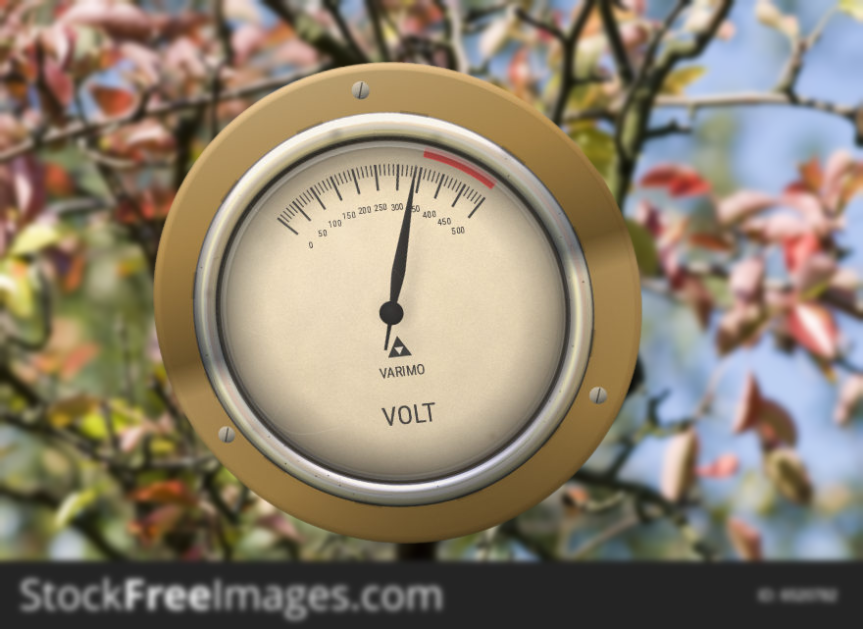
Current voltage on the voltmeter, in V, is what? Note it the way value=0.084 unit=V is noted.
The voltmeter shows value=340 unit=V
